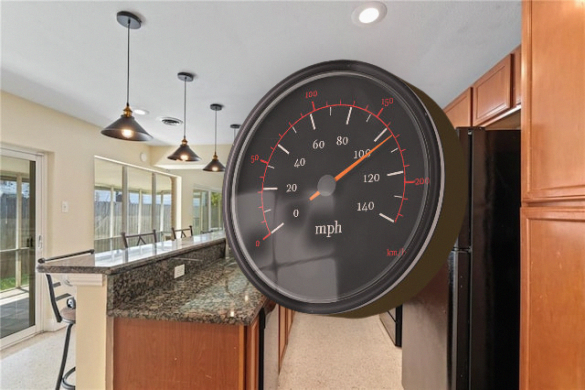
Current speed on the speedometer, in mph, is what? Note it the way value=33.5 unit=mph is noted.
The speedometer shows value=105 unit=mph
